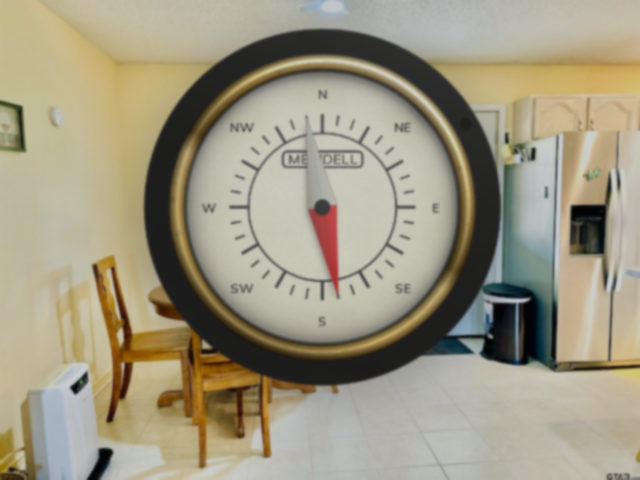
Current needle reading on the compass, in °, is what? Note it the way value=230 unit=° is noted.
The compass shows value=170 unit=°
